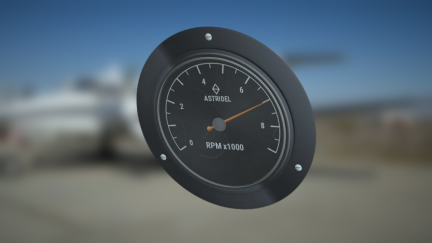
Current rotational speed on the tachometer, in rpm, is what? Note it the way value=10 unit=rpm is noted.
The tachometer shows value=7000 unit=rpm
